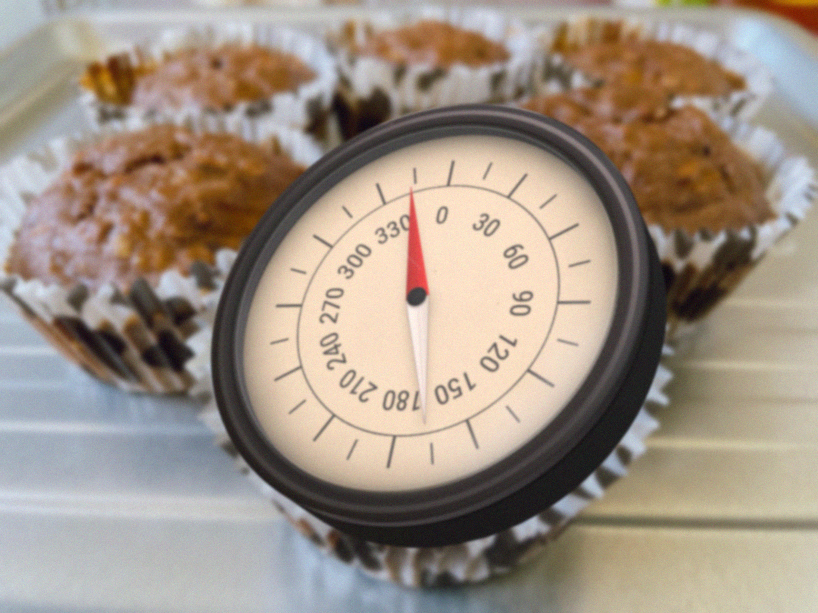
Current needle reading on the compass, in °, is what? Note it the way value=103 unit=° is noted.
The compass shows value=345 unit=°
